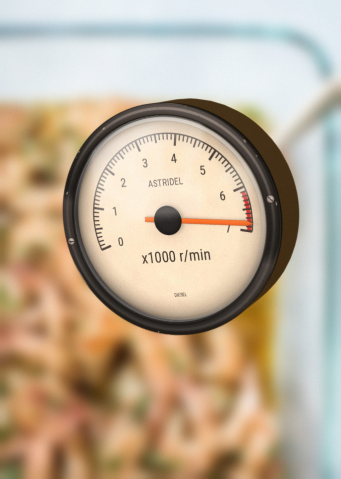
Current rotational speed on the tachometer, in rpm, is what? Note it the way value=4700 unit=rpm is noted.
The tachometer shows value=6800 unit=rpm
